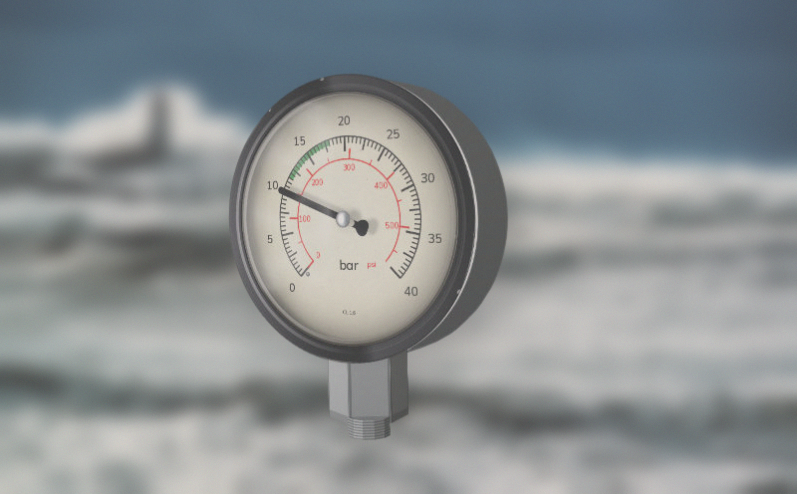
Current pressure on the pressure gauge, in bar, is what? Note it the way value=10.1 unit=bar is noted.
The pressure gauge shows value=10 unit=bar
